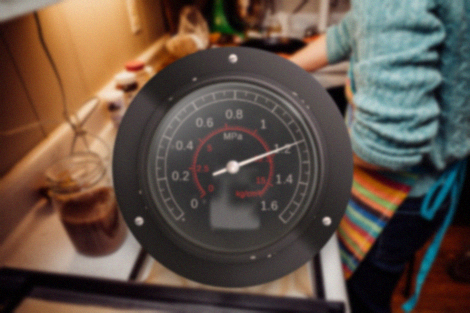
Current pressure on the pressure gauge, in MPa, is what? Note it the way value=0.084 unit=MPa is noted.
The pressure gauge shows value=1.2 unit=MPa
